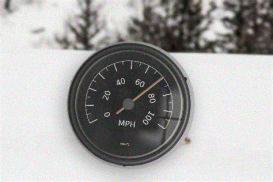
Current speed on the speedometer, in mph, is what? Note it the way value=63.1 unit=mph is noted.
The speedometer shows value=70 unit=mph
